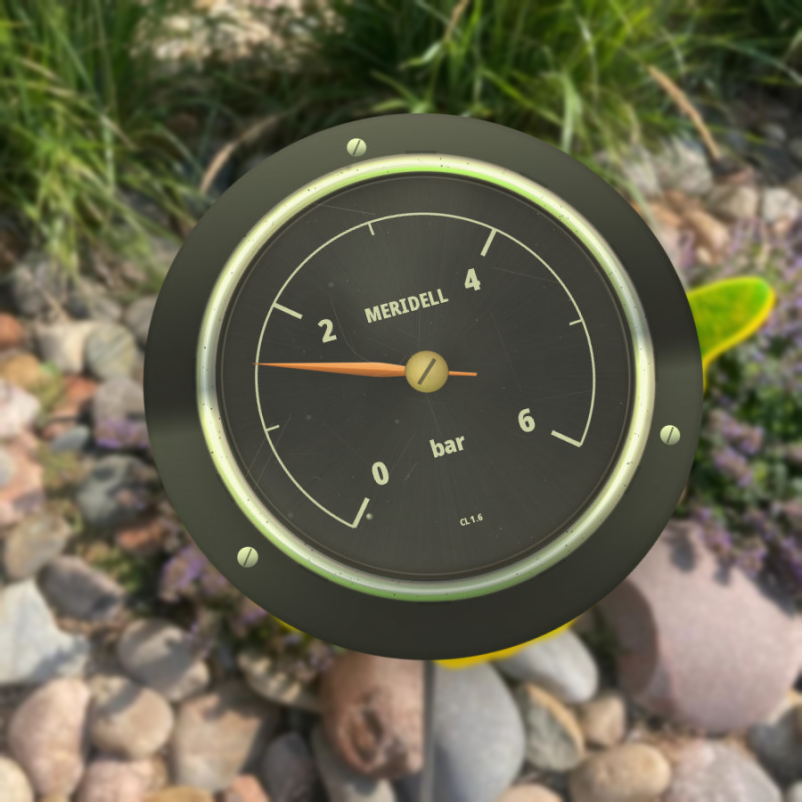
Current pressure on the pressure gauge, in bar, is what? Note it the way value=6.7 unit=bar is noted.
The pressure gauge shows value=1.5 unit=bar
